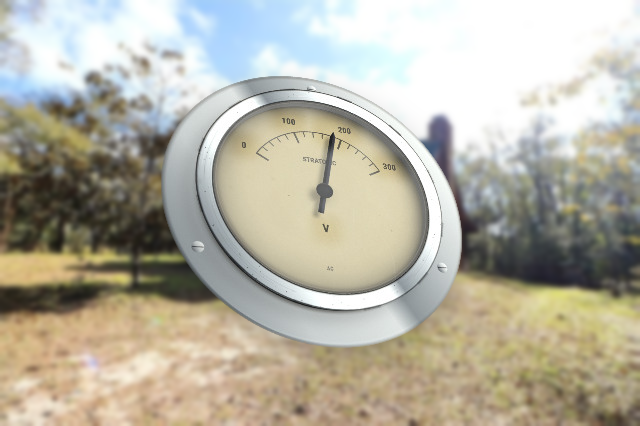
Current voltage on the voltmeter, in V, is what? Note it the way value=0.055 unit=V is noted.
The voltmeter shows value=180 unit=V
